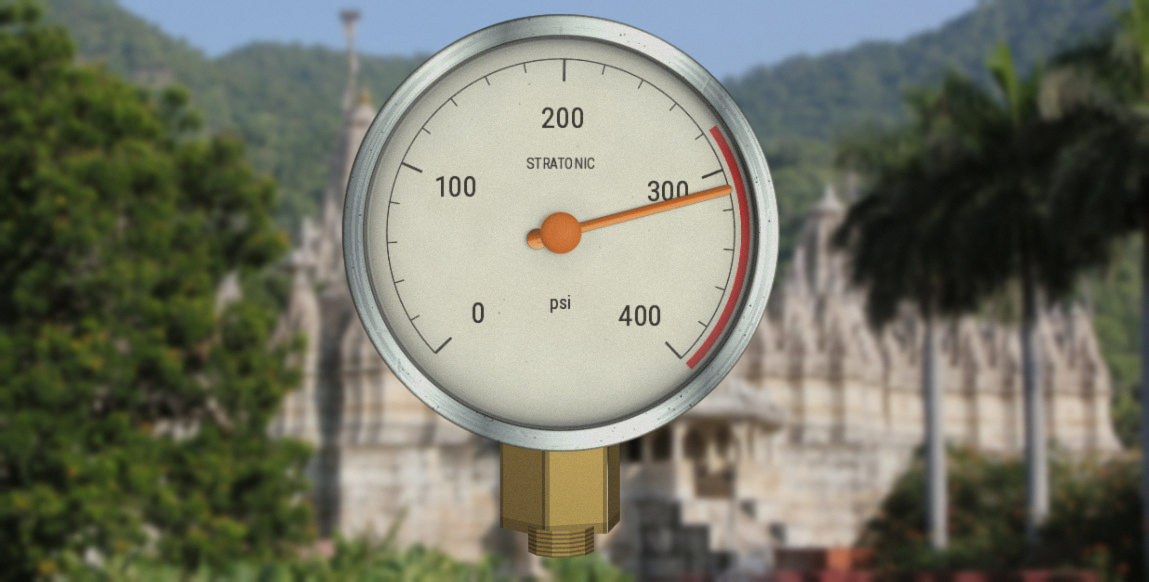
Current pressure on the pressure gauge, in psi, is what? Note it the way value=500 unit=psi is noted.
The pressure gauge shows value=310 unit=psi
